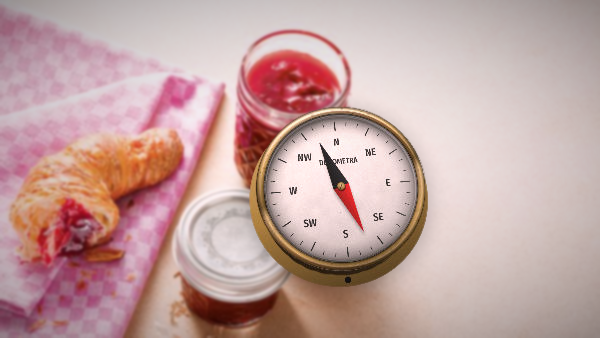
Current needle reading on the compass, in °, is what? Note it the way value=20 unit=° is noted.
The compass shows value=160 unit=°
